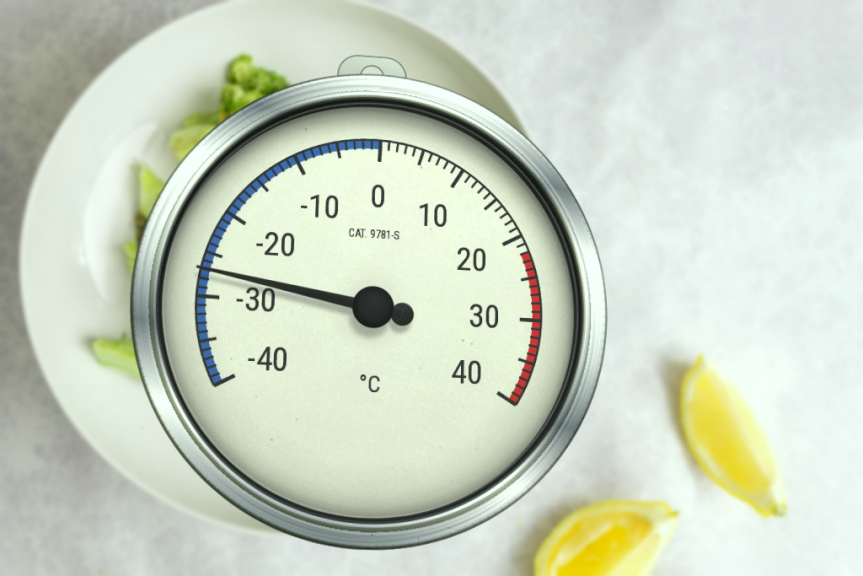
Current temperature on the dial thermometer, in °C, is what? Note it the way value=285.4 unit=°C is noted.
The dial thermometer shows value=-27 unit=°C
